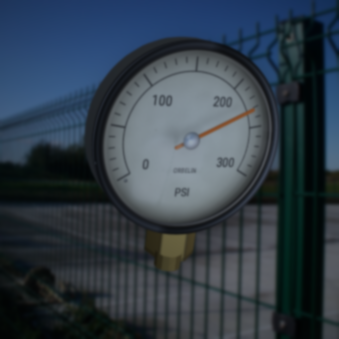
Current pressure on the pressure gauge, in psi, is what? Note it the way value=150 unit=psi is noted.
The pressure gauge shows value=230 unit=psi
